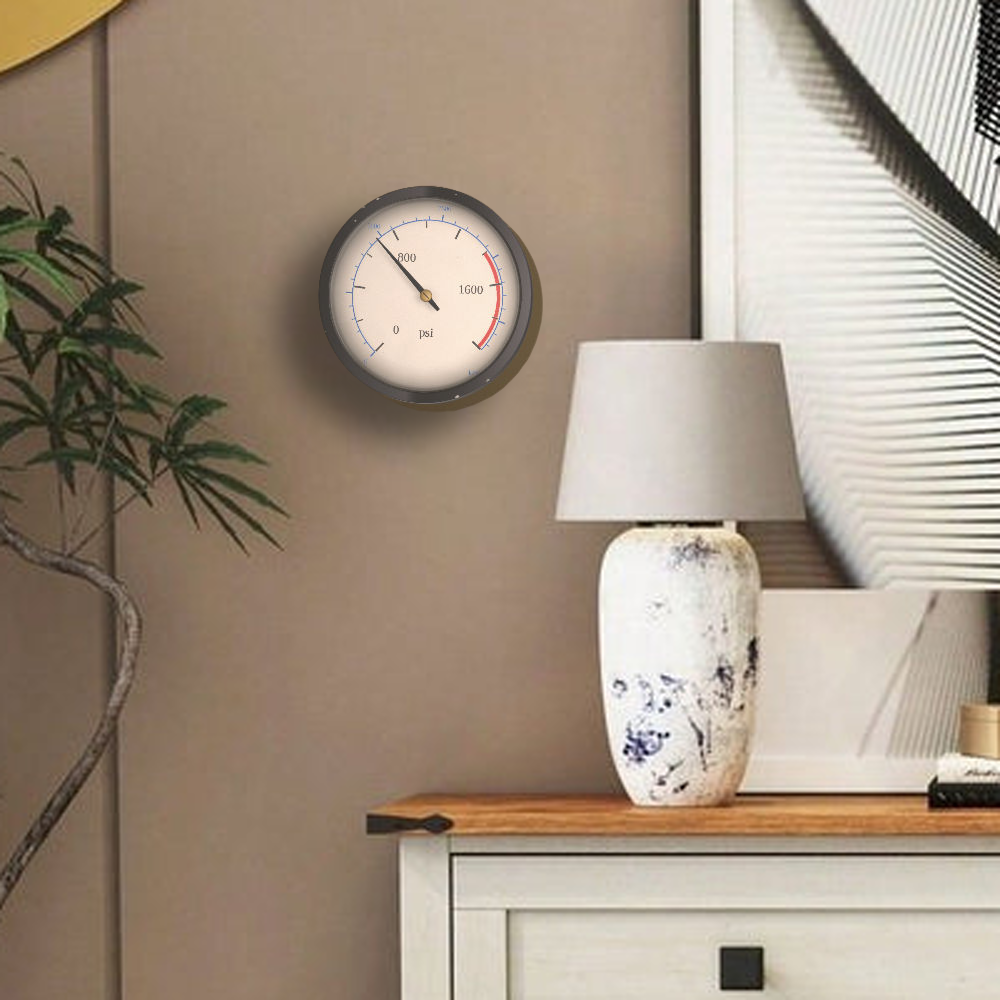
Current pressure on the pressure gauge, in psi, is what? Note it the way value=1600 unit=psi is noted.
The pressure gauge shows value=700 unit=psi
